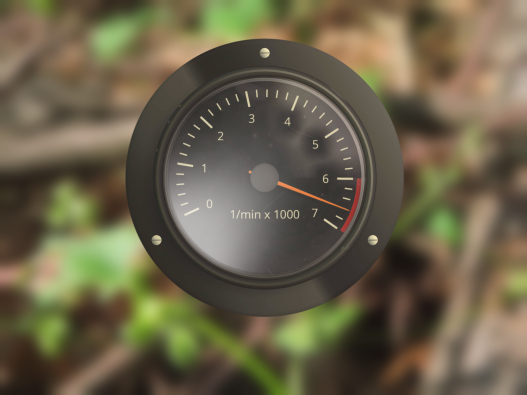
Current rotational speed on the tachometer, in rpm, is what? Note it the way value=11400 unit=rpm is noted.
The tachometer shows value=6600 unit=rpm
